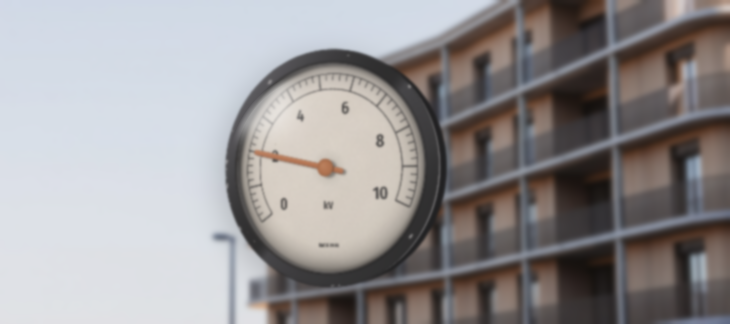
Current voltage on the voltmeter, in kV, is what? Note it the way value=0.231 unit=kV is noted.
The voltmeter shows value=2 unit=kV
